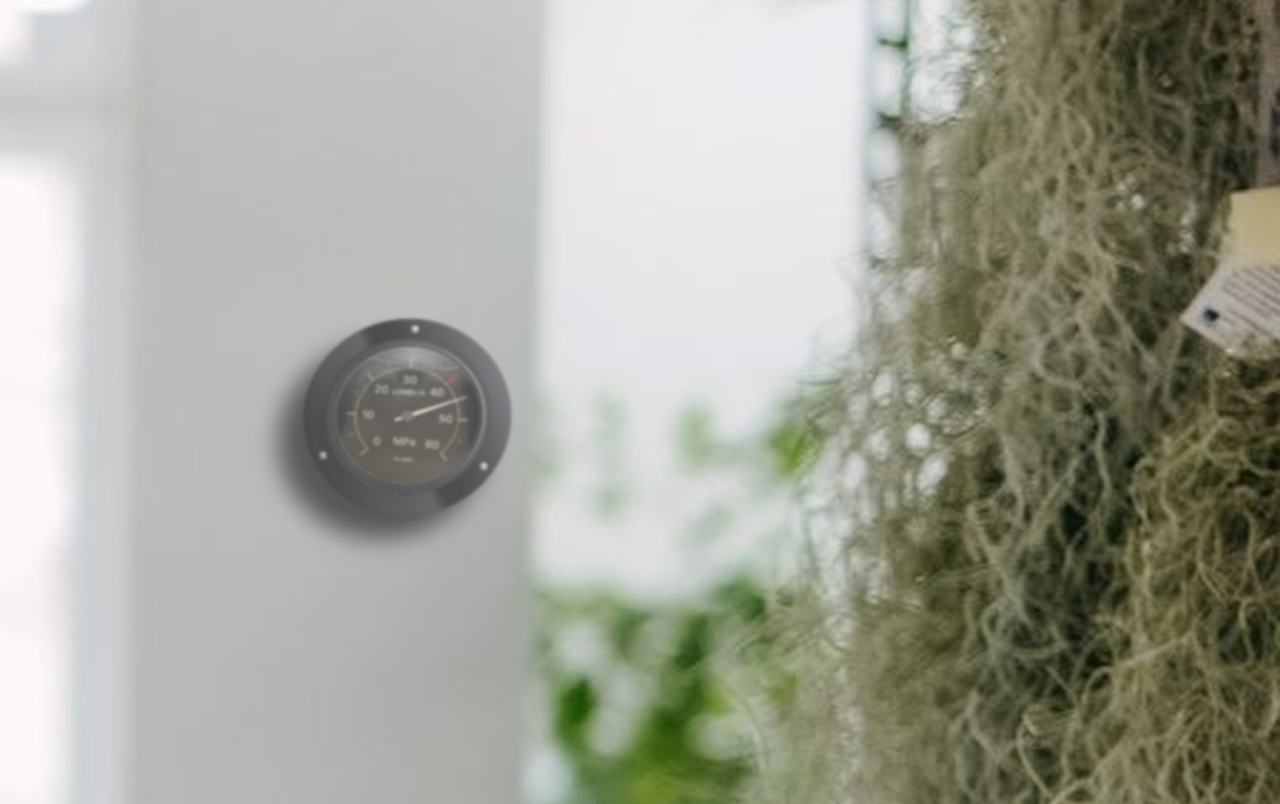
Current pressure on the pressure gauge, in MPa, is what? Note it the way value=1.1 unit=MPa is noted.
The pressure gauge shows value=45 unit=MPa
